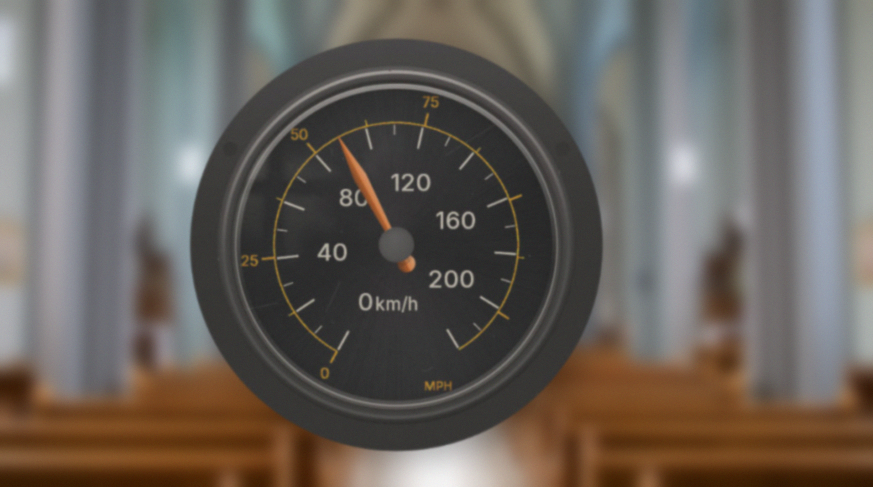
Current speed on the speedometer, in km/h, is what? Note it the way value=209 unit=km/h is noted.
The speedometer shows value=90 unit=km/h
